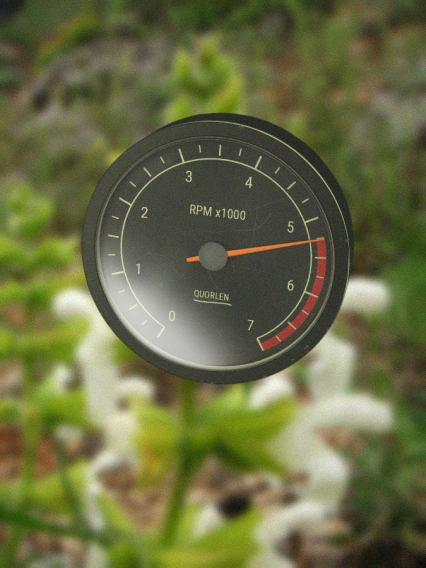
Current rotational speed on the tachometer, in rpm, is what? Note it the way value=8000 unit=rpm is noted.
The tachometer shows value=5250 unit=rpm
